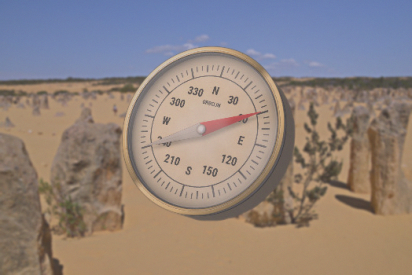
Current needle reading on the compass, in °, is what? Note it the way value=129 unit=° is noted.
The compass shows value=60 unit=°
